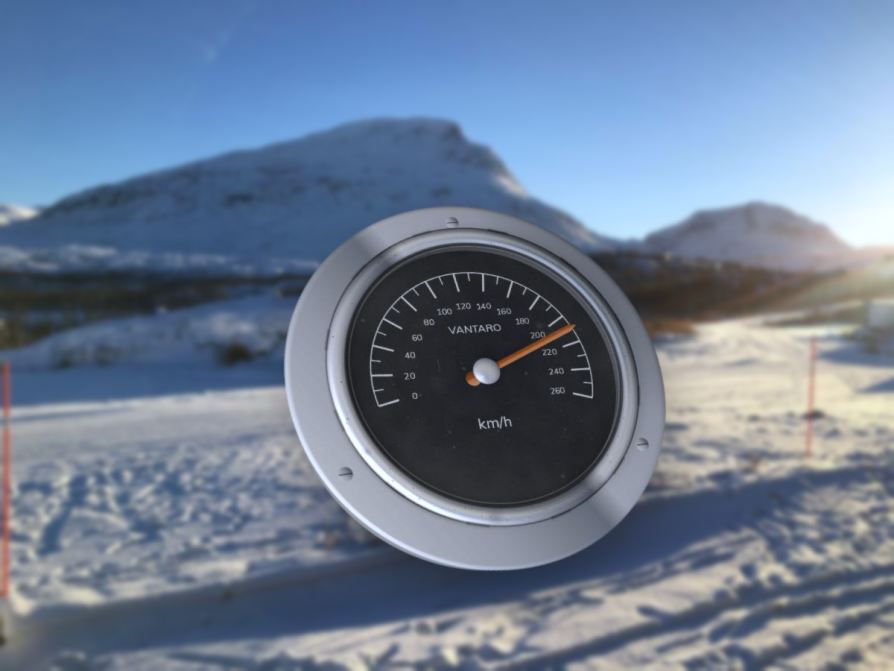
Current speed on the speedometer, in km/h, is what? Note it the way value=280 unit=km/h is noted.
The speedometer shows value=210 unit=km/h
